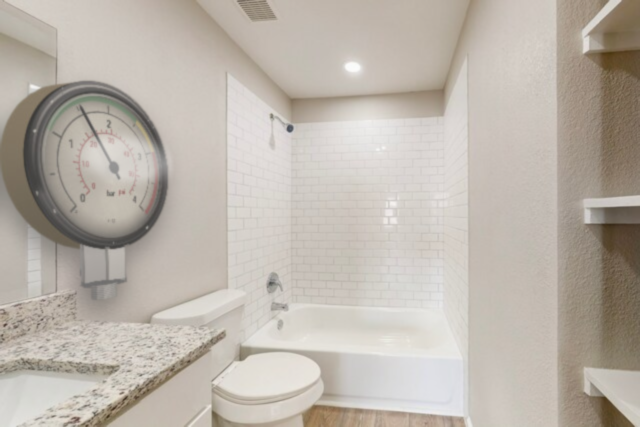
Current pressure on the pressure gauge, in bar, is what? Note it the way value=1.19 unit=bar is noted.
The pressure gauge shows value=1.5 unit=bar
